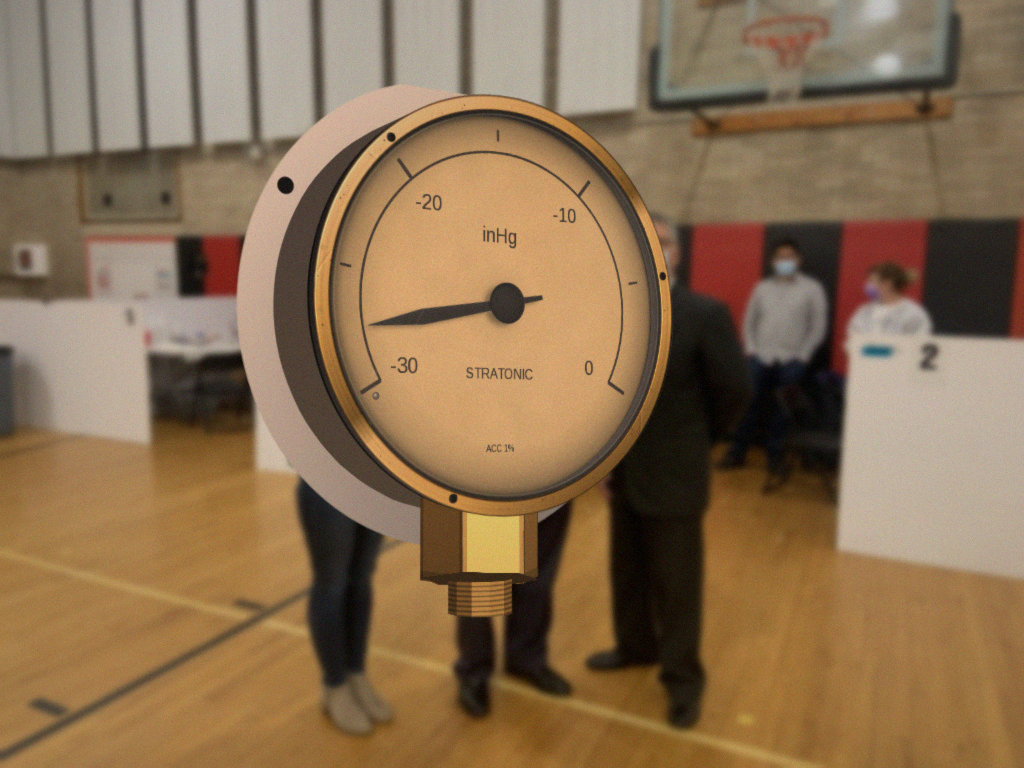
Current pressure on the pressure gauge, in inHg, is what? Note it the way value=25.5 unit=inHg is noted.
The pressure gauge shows value=-27.5 unit=inHg
